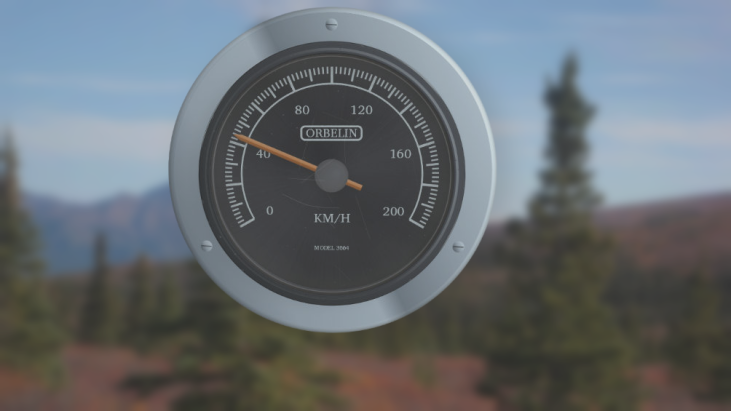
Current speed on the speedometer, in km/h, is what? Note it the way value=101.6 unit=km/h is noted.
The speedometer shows value=44 unit=km/h
